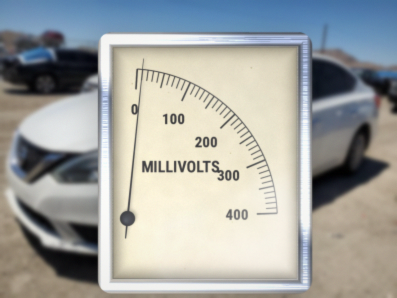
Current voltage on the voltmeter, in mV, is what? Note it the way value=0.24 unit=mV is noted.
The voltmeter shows value=10 unit=mV
